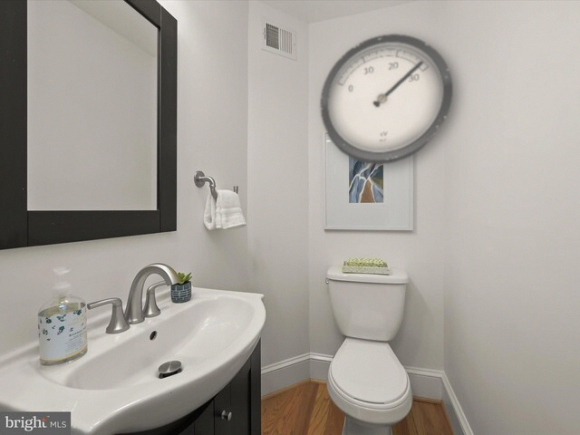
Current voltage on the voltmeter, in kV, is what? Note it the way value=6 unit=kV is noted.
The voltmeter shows value=28 unit=kV
